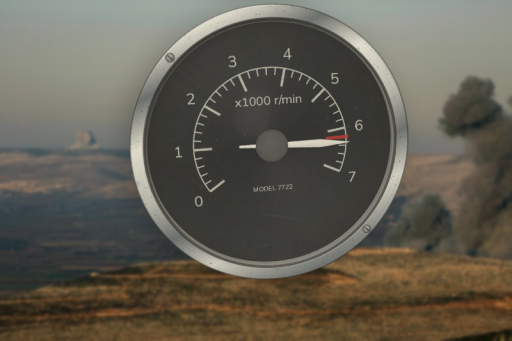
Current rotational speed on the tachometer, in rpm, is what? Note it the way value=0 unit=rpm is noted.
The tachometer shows value=6300 unit=rpm
